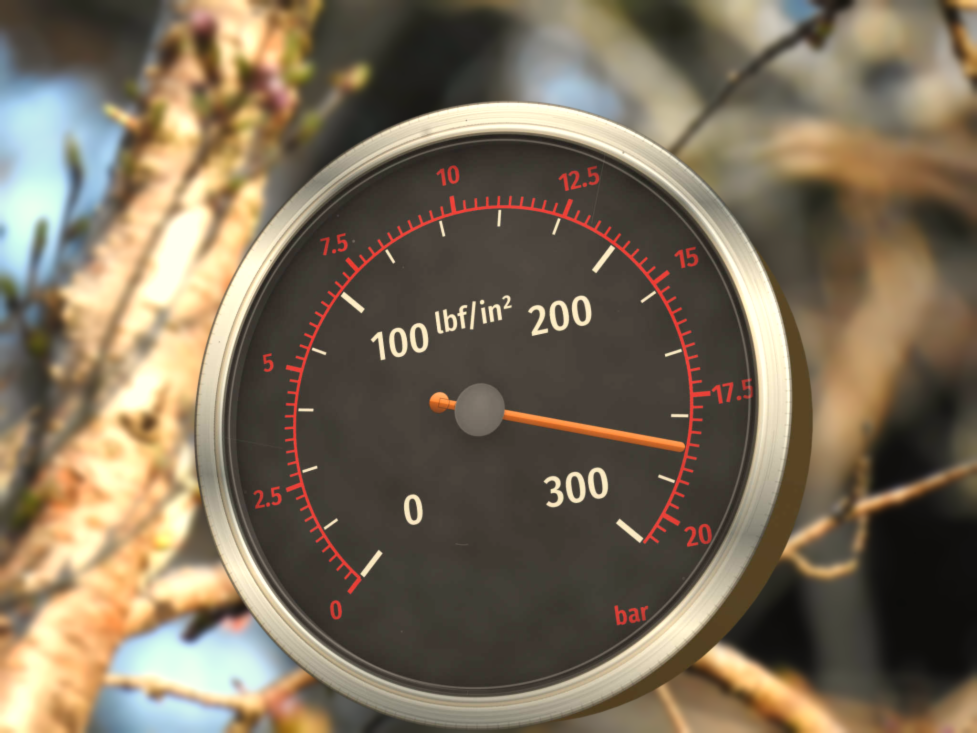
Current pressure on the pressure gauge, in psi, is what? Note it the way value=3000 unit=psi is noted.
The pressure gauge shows value=270 unit=psi
